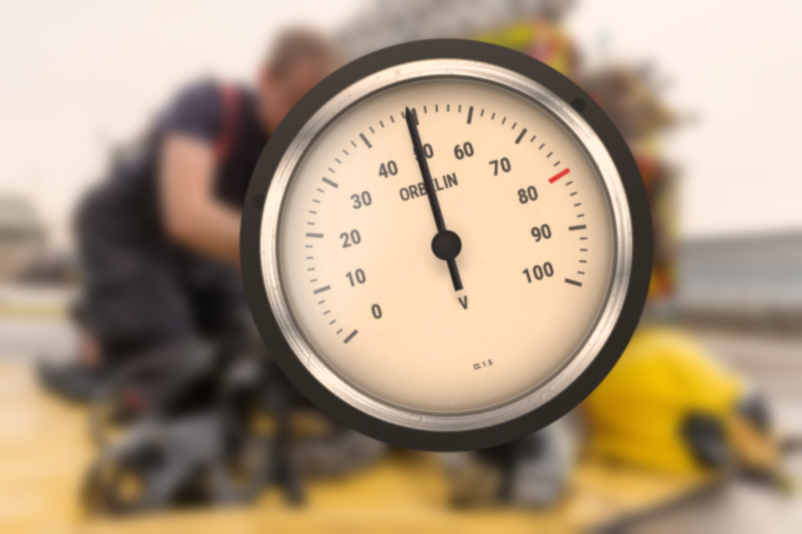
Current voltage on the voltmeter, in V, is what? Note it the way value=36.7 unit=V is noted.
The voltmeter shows value=49 unit=V
